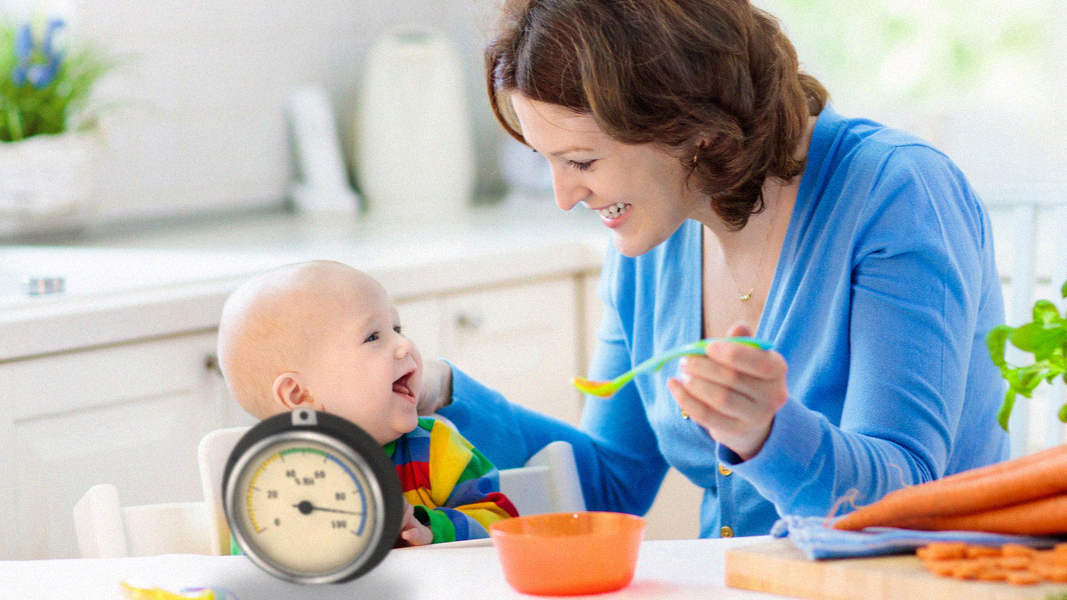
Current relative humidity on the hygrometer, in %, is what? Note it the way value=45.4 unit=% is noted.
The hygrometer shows value=90 unit=%
